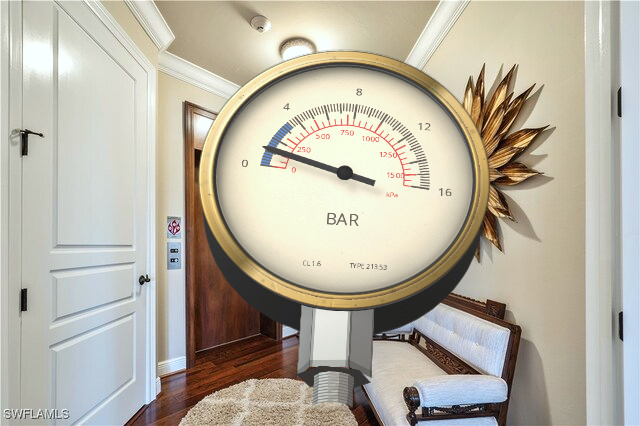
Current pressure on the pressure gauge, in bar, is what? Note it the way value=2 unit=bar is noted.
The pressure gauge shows value=1 unit=bar
